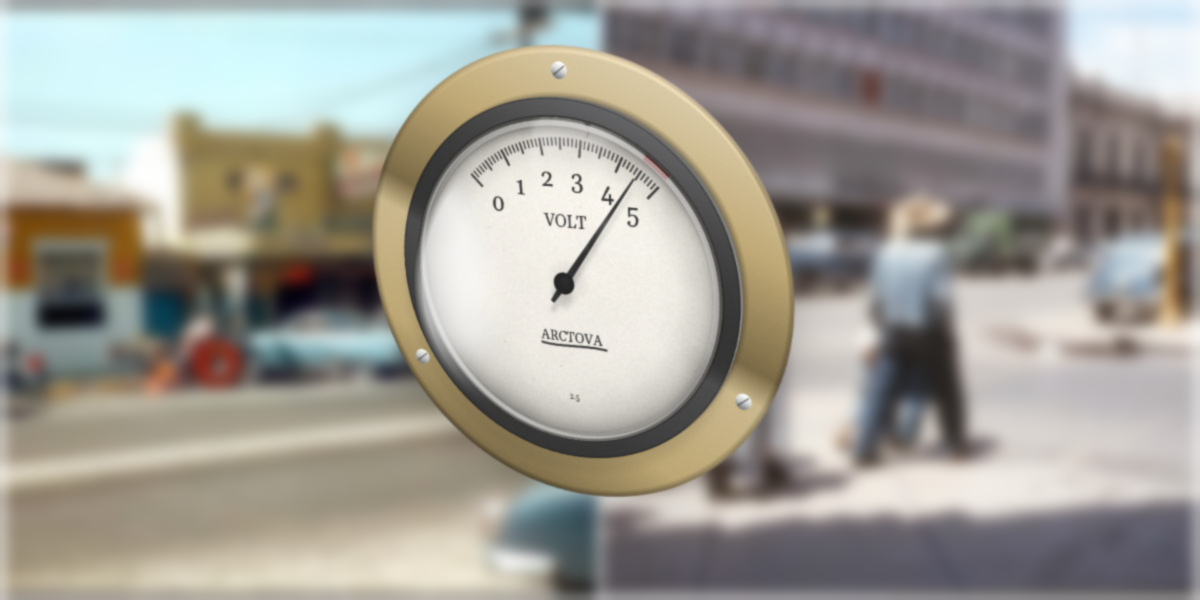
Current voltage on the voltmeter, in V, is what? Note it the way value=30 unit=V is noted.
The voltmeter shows value=4.5 unit=V
